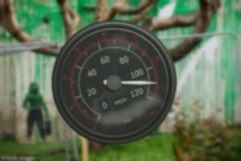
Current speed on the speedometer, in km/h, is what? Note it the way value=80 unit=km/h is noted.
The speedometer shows value=110 unit=km/h
